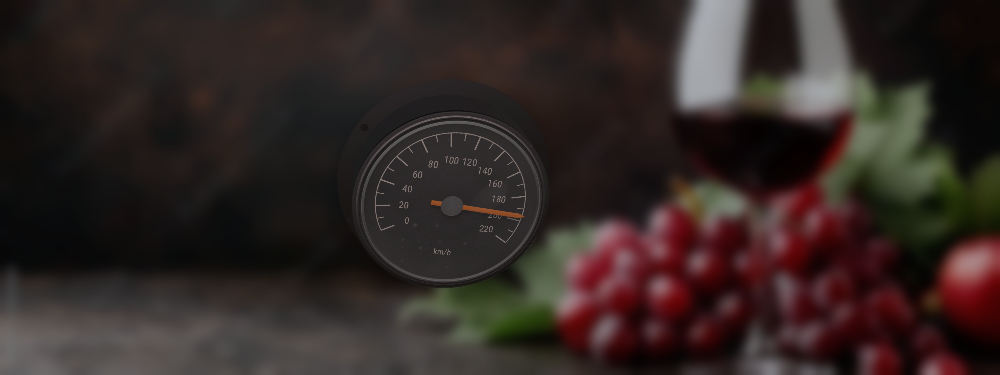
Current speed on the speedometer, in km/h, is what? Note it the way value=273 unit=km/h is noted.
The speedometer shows value=195 unit=km/h
